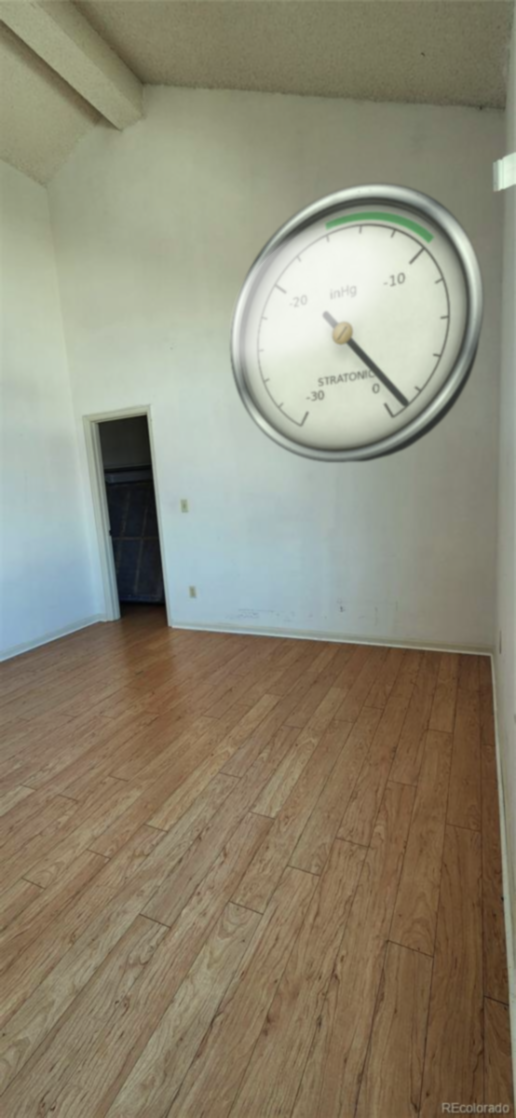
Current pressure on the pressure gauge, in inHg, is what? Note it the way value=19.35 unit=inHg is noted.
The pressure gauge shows value=-1 unit=inHg
